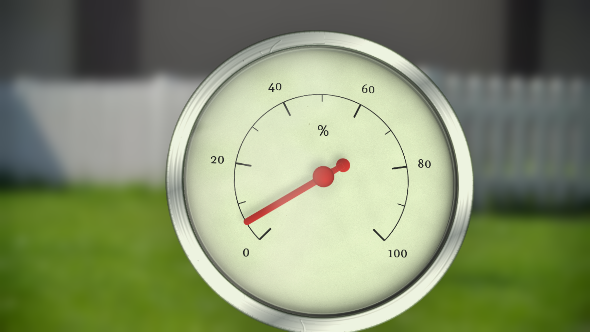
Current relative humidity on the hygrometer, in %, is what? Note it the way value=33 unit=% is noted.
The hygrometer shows value=5 unit=%
